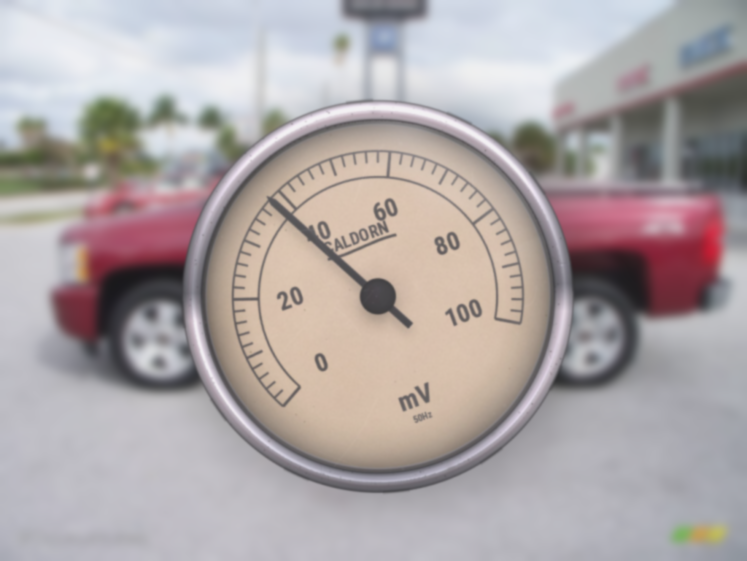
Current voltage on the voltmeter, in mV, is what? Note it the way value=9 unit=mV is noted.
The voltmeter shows value=38 unit=mV
